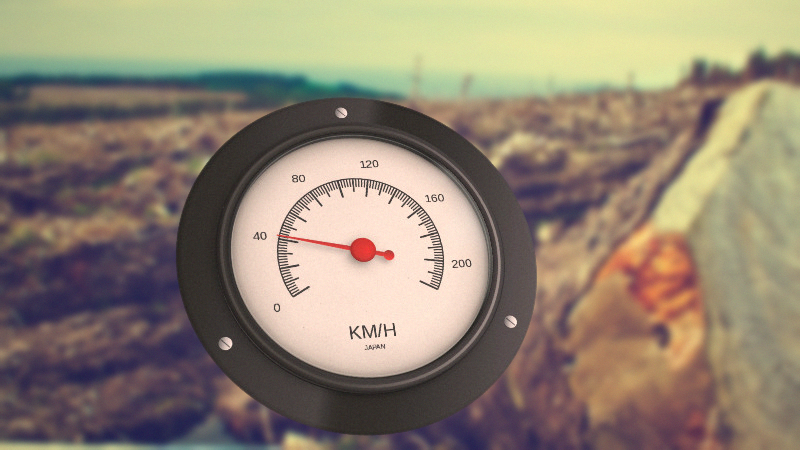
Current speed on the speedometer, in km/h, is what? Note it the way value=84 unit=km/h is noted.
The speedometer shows value=40 unit=km/h
